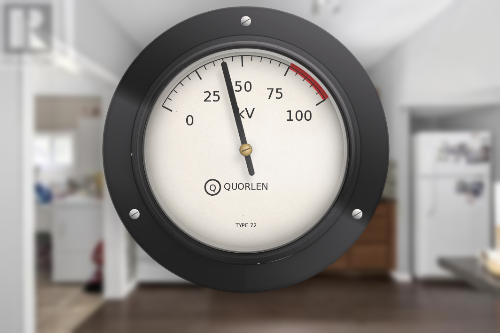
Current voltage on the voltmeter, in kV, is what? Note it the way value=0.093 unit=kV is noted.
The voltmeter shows value=40 unit=kV
